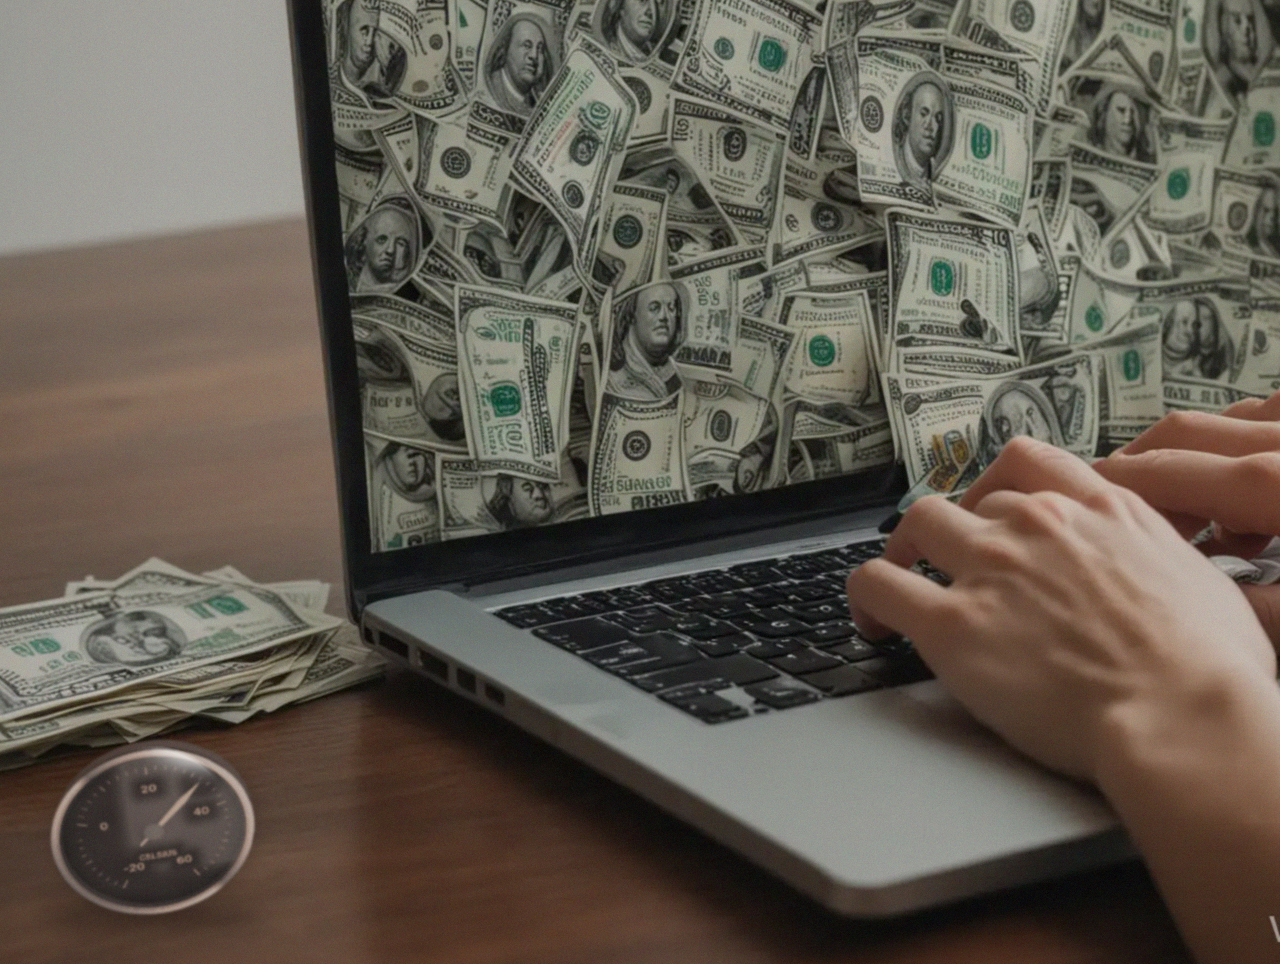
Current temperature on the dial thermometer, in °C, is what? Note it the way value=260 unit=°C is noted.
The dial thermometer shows value=32 unit=°C
